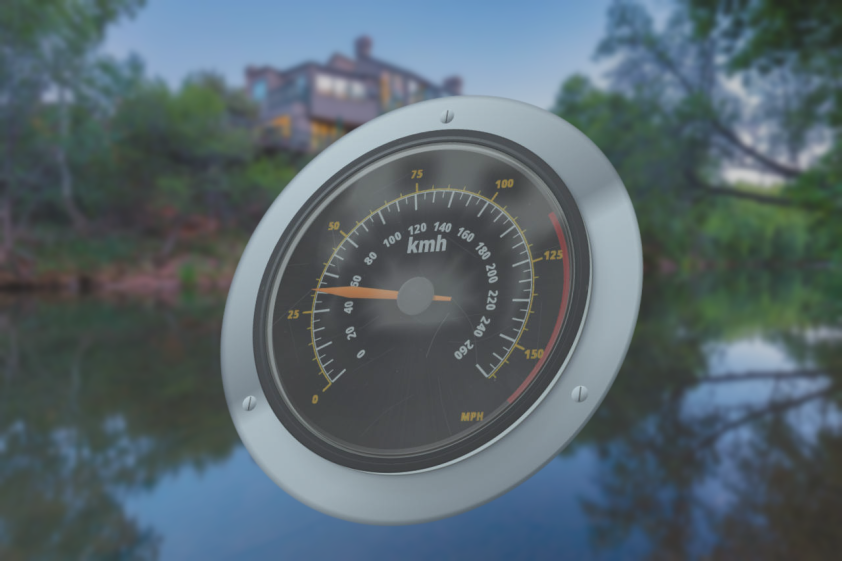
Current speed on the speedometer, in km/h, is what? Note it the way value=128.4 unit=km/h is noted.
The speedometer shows value=50 unit=km/h
